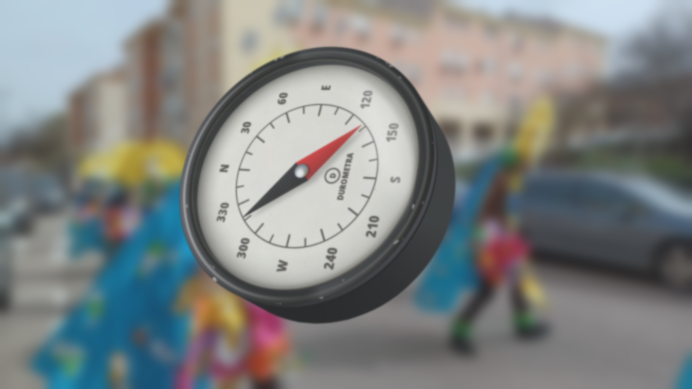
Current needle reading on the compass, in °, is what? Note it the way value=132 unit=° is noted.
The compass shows value=135 unit=°
